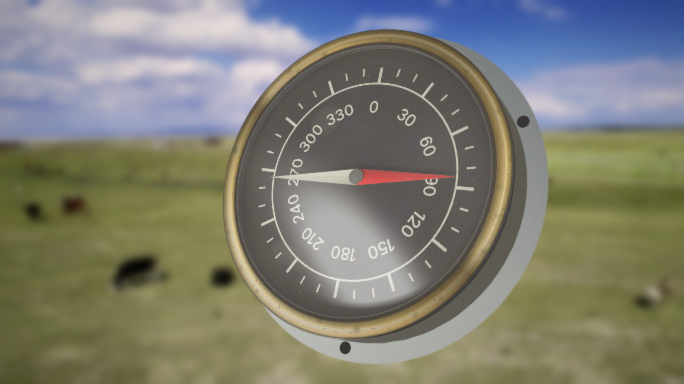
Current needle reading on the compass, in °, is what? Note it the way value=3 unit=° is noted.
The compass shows value=85 unit=°
